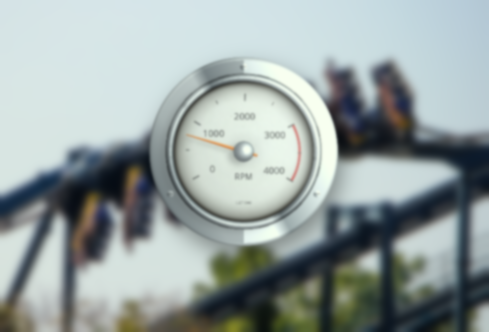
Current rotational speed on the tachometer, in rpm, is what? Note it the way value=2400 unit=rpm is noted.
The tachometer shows value=750 unit=rpm
